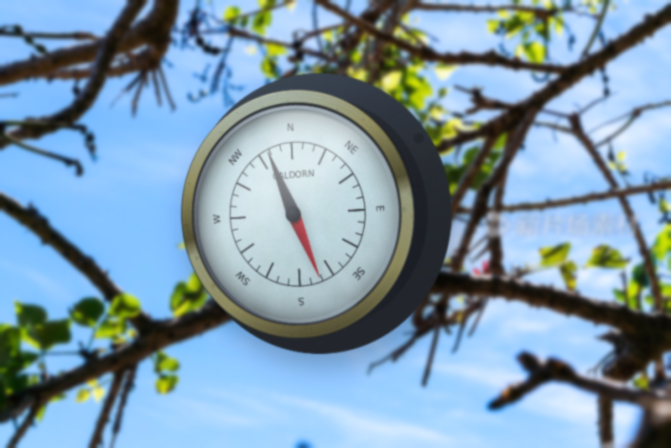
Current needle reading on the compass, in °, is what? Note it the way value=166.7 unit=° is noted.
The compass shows value=160 unit=°
